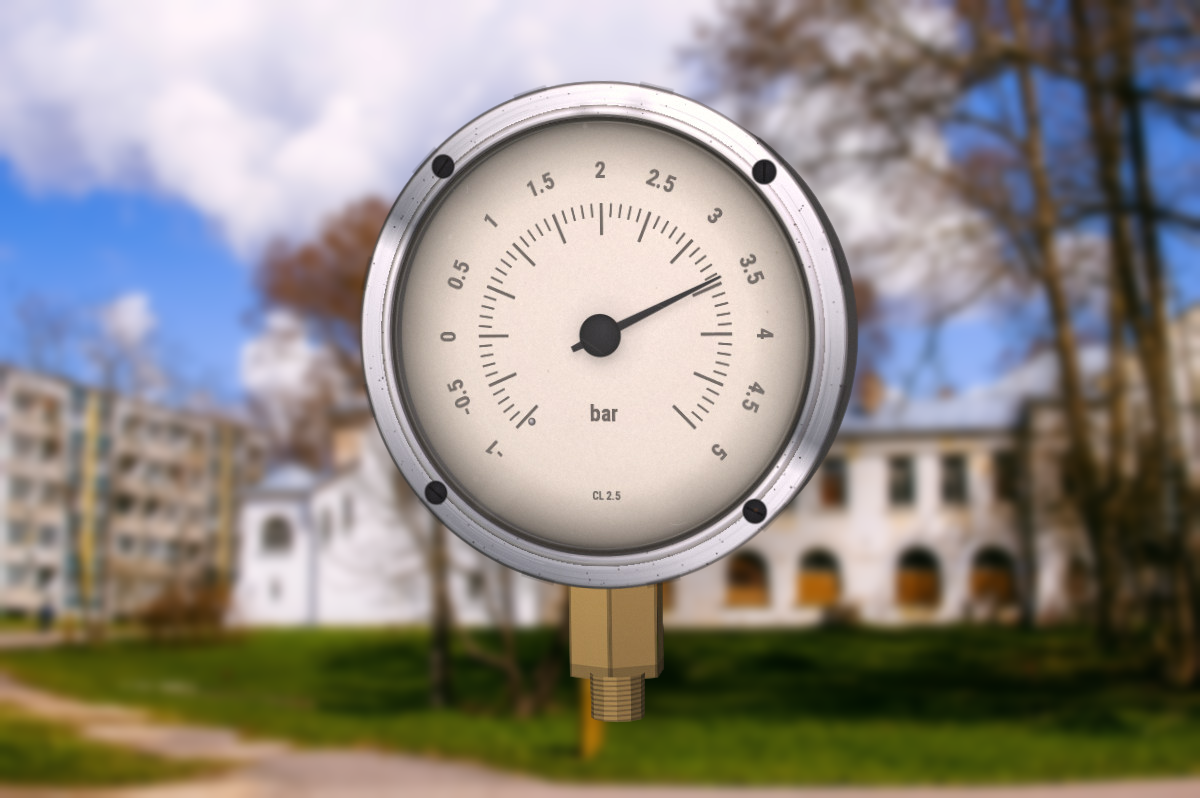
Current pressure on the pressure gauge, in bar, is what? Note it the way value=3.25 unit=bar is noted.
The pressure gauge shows value=3.45 unit=bar
